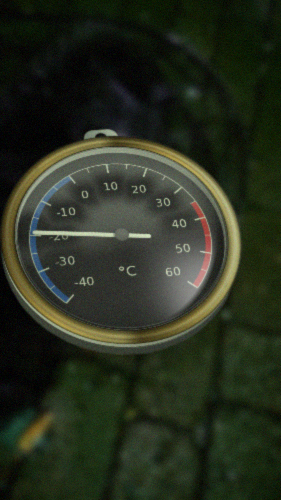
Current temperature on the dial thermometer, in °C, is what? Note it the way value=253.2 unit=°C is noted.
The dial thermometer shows value=-20 unit=°C
